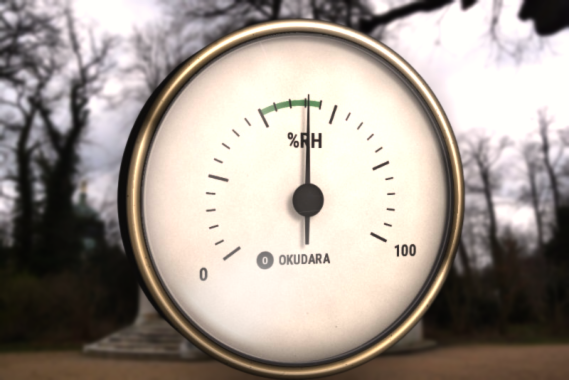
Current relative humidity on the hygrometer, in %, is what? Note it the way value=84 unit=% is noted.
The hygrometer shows value=52 unit=%
